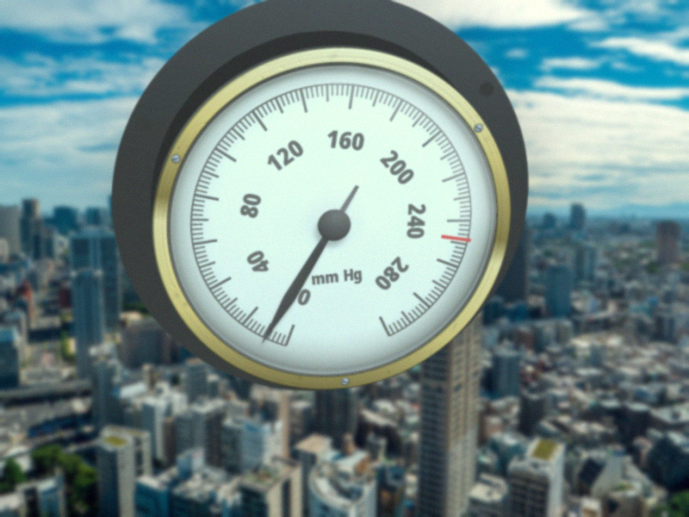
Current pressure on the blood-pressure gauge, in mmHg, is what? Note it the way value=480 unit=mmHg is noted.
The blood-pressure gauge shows value=10 unit=mmHg
